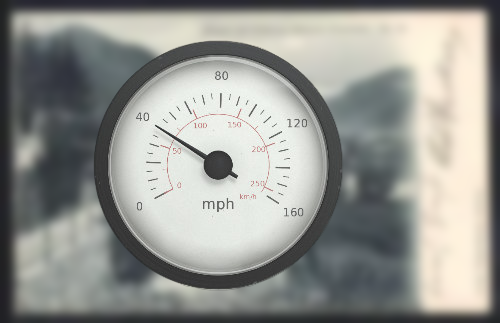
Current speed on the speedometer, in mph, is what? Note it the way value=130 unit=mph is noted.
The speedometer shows value=40 unit=mph
